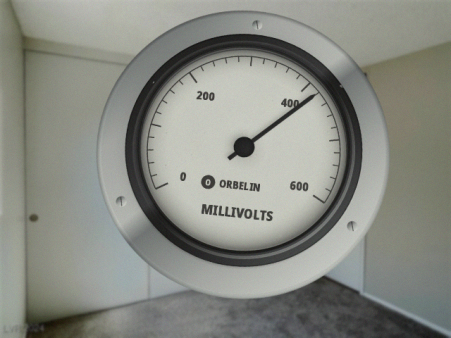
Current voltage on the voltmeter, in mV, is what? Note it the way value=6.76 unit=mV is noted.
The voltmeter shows value=420 unit=mV
